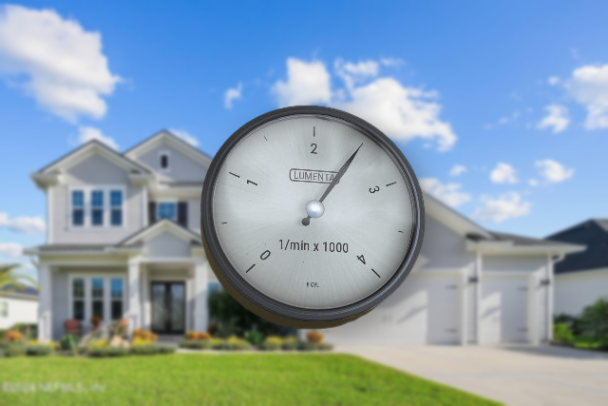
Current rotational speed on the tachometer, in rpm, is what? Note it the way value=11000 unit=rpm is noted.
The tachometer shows value=2500 unit=rpm
